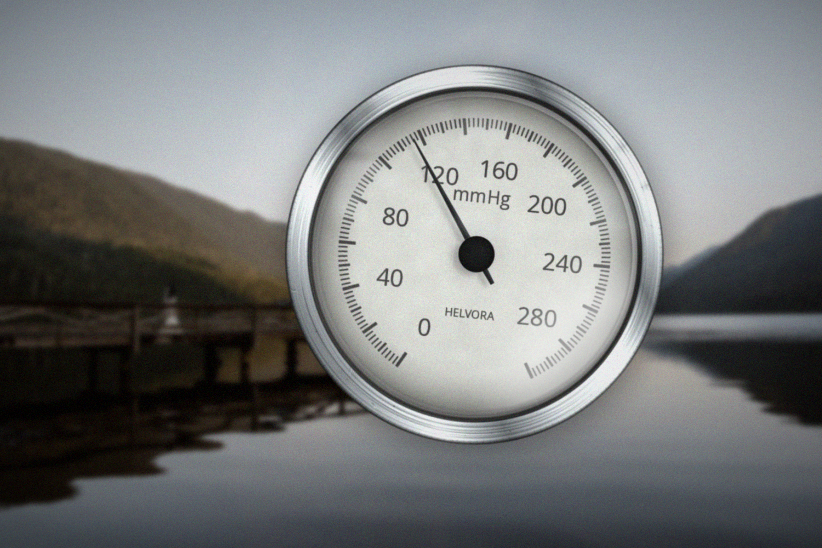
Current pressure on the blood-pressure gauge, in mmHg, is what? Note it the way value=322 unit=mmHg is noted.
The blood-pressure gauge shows value=116 unit=mmHg
